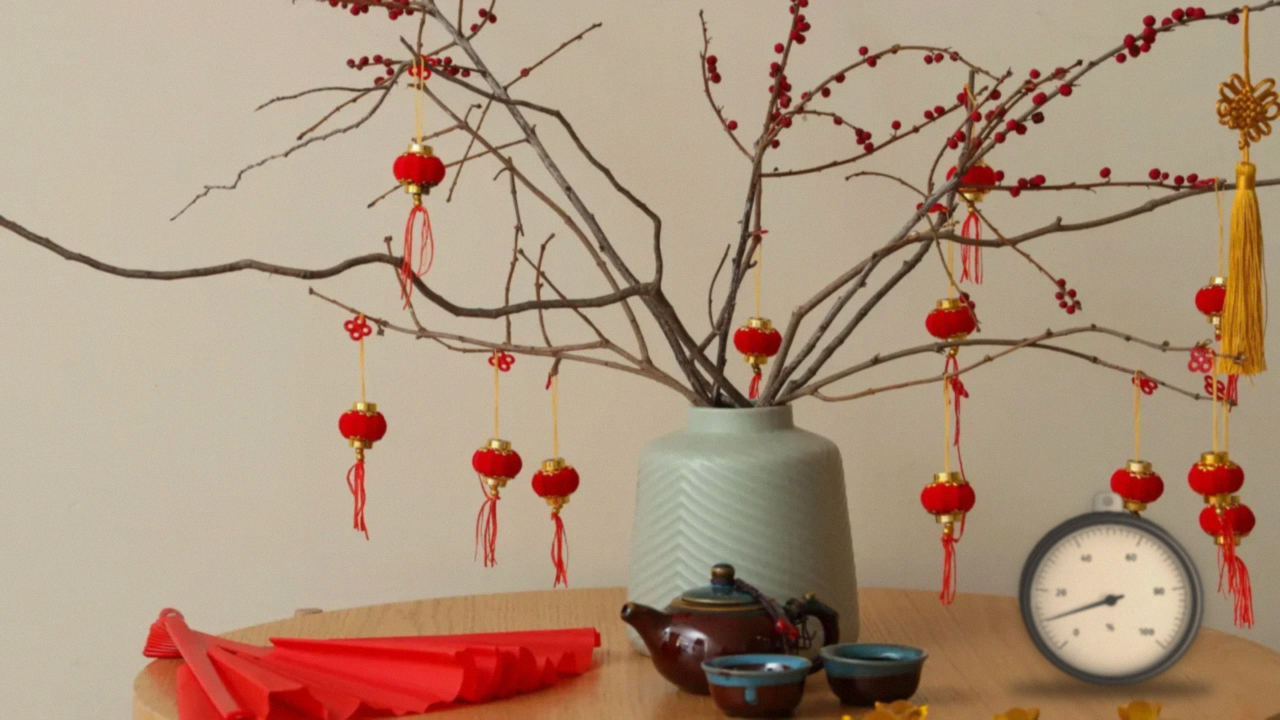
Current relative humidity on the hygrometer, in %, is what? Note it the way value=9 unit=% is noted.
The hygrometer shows value=10 unit=%
